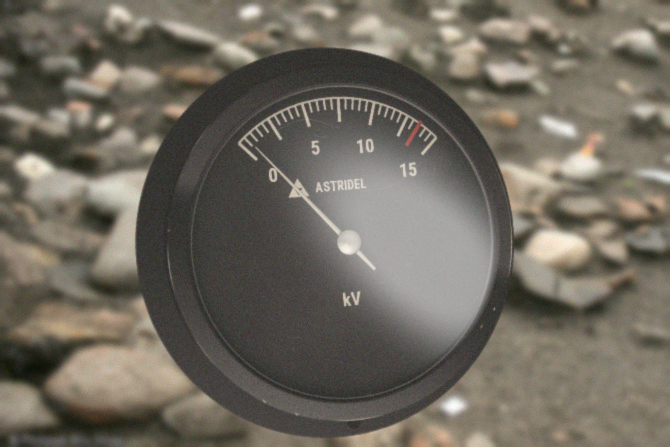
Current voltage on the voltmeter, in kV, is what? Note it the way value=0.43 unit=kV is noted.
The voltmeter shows value=0.5 unit=kV
